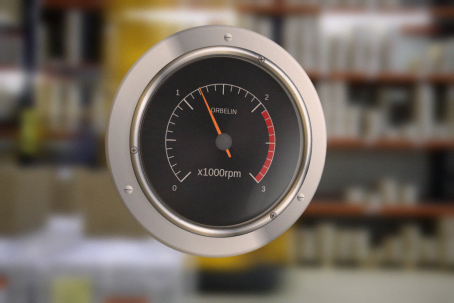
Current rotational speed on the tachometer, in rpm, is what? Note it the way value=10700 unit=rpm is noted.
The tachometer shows value=1200 unit=rpm
